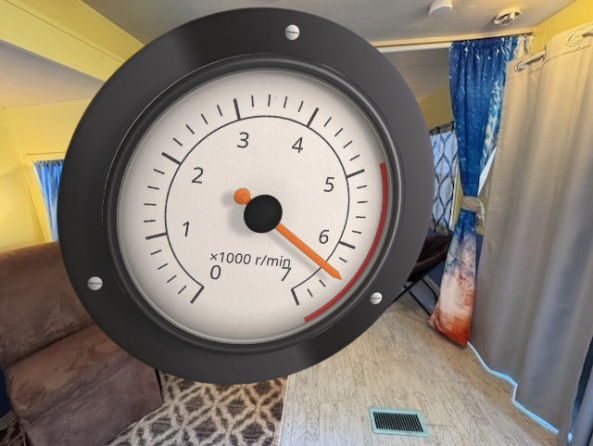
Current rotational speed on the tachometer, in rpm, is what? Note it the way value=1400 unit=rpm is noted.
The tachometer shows value=6400 unit=rpm
